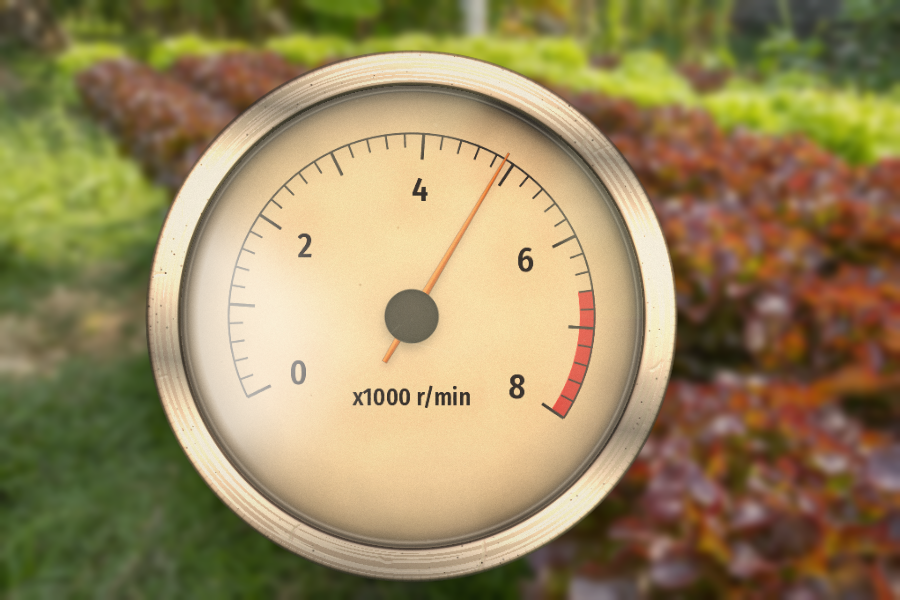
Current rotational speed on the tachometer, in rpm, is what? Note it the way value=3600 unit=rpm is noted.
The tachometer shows value=4900 unit=rpm
